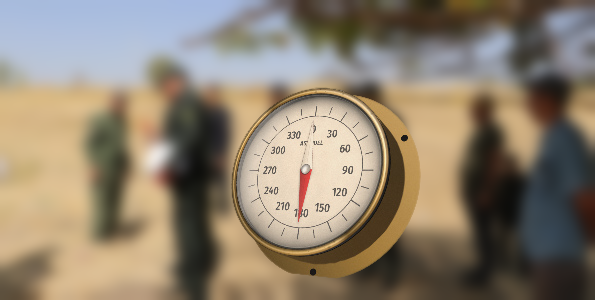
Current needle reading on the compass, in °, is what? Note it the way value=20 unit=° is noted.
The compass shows value=180 unit=°
